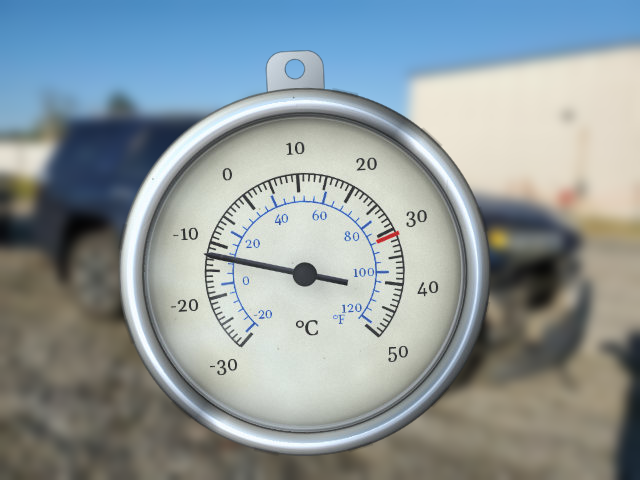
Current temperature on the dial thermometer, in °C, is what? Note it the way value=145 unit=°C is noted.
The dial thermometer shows value=-12 unit=°C
